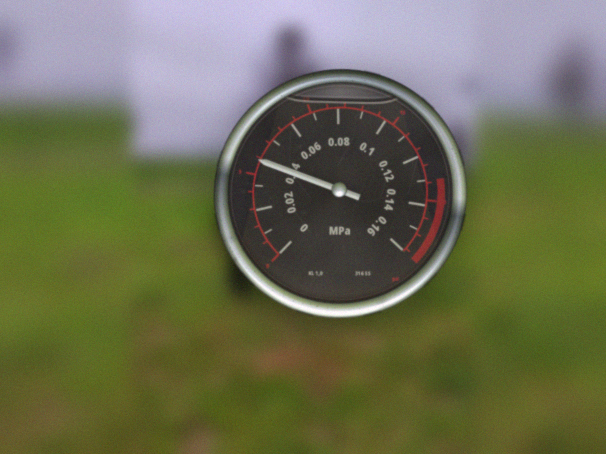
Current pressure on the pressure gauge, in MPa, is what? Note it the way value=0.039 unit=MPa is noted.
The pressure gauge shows value=0.04 unit=MPa
